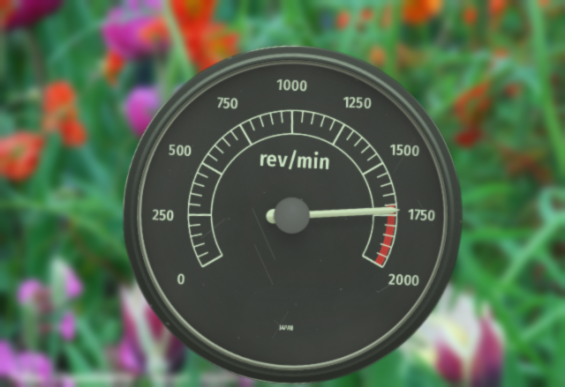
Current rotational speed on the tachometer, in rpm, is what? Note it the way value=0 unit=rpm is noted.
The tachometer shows value=1725 unit=rpm
